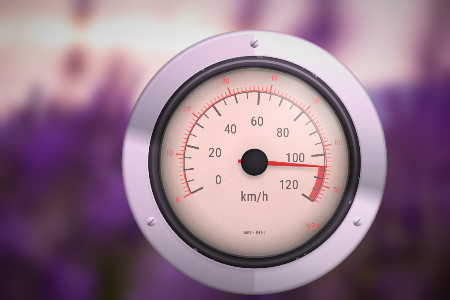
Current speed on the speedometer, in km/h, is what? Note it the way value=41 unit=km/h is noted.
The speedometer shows value=105 unit=km/h
